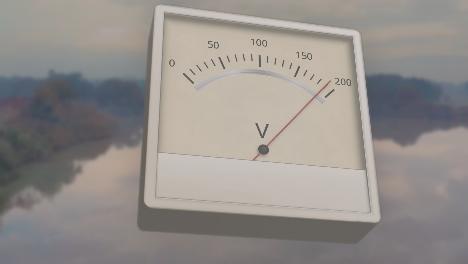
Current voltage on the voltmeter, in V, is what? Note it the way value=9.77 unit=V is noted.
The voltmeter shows value=190 unit=V
